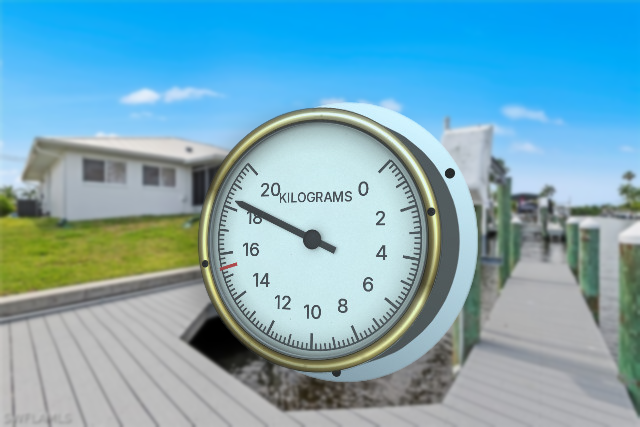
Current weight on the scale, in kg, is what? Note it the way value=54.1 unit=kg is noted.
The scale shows value=18.4 unit=kg
